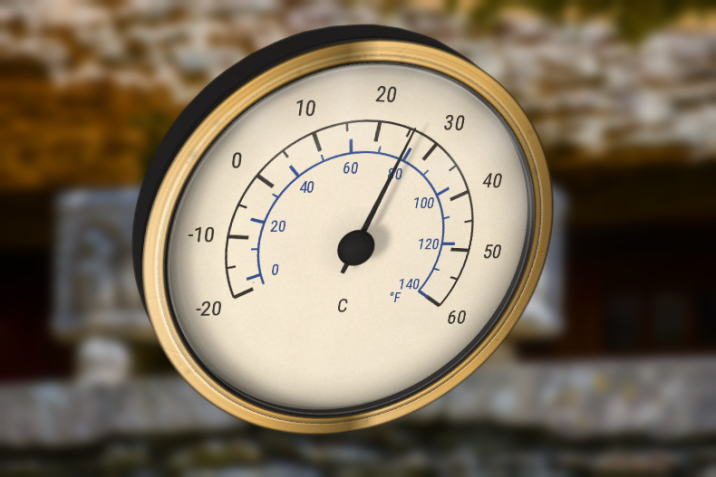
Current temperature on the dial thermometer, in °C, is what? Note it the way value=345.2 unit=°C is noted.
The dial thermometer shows value=25 unit=°C
